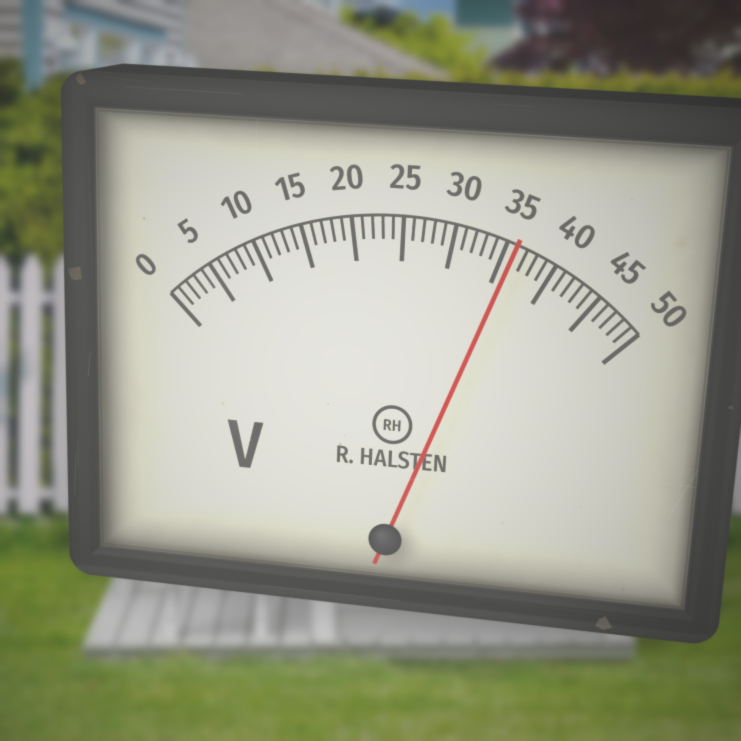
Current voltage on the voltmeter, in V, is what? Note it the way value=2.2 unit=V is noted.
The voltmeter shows value=36 unit=V
